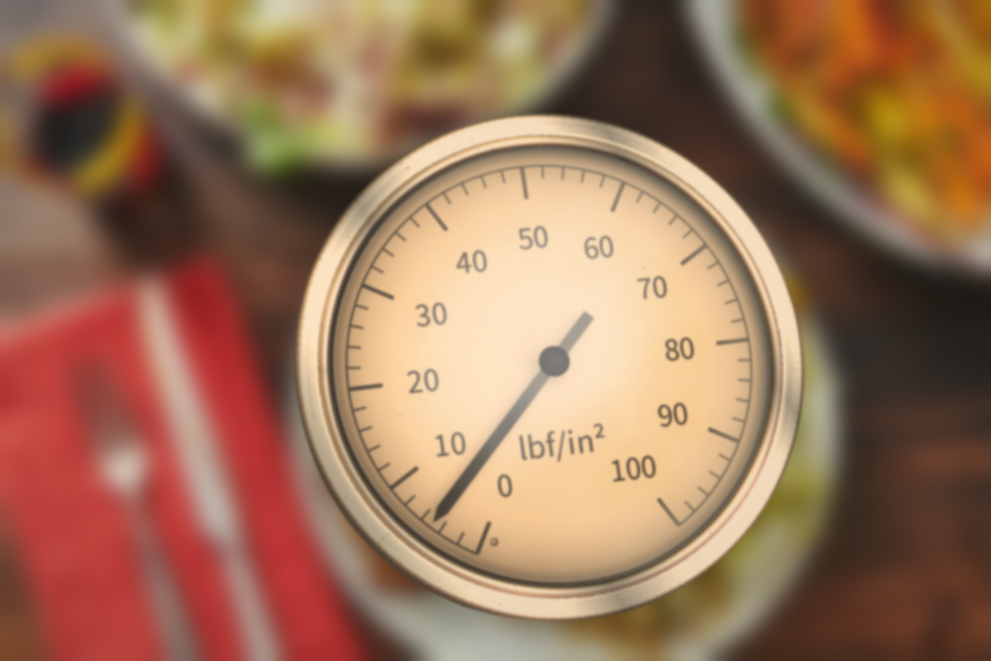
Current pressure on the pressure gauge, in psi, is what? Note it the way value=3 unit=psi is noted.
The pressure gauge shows value=5 unit=psi
